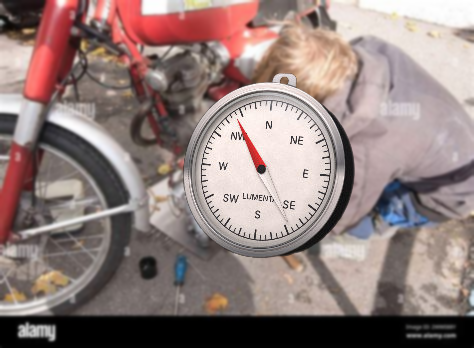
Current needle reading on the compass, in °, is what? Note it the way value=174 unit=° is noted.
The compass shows value=325 unit=°
